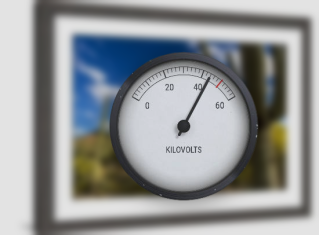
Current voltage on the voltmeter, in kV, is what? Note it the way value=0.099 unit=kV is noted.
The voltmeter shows value=44 unit=kV
